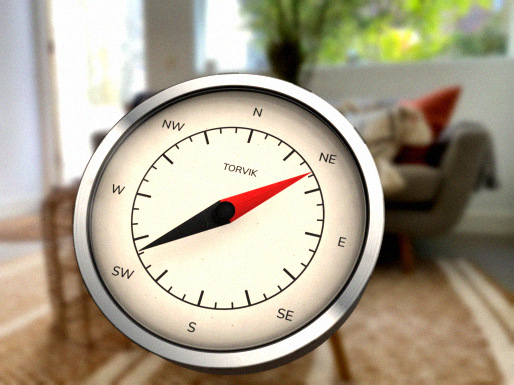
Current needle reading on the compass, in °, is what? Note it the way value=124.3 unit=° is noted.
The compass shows value=50 unit=°
